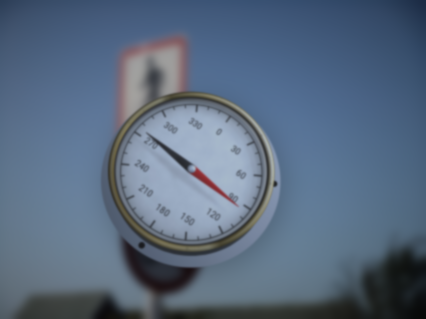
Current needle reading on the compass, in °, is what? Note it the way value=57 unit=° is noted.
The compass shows value=95 unit=°
